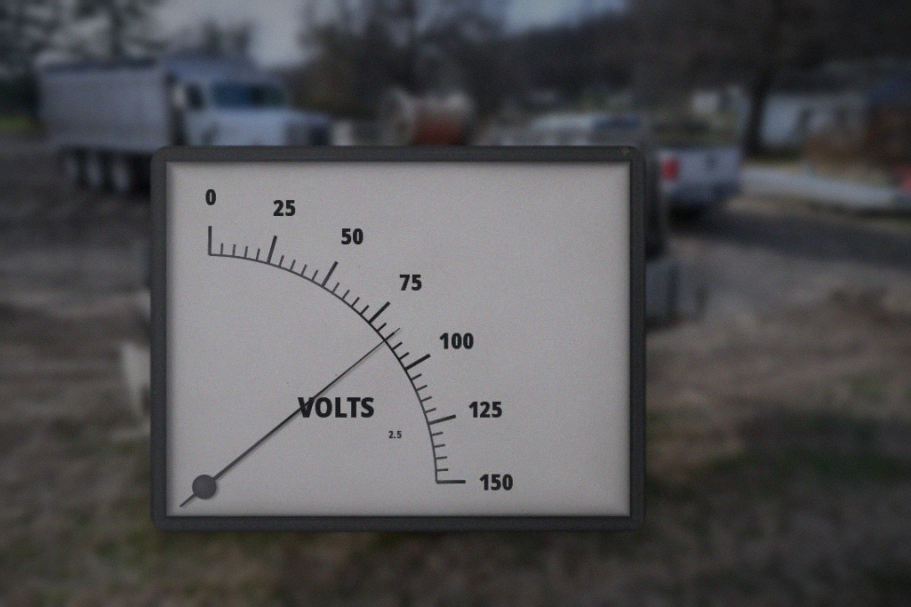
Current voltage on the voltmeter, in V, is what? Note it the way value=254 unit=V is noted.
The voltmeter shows value=85 unit=V
